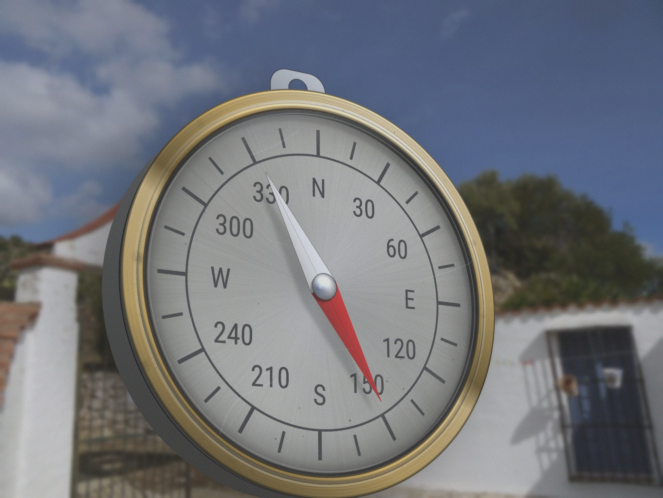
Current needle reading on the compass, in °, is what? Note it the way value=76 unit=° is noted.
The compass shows value=150 unit=°
